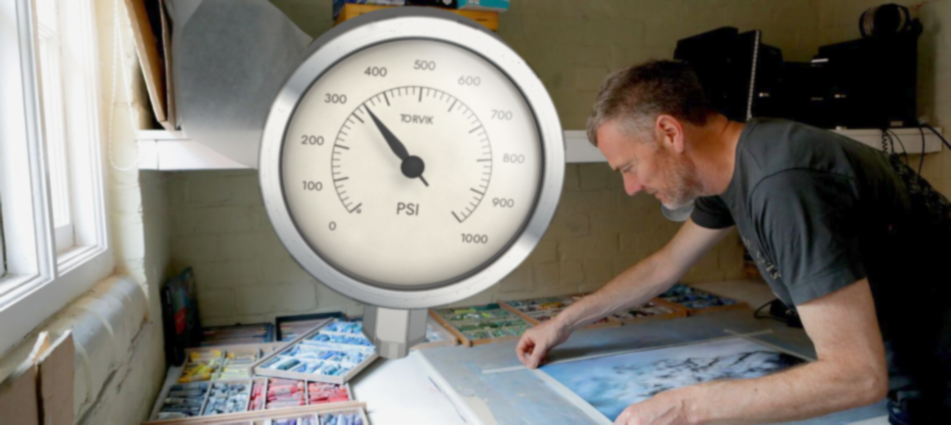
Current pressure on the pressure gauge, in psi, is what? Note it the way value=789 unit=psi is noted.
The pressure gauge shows value=340 unit=psi
